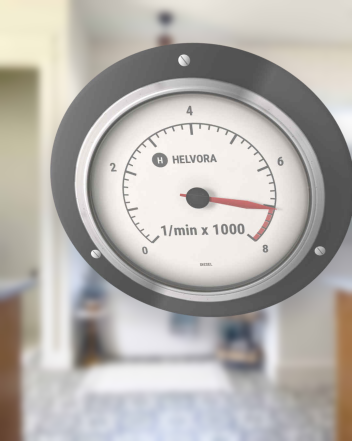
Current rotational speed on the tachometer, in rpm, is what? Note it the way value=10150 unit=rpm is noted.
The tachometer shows value=7000 unit=rpm
